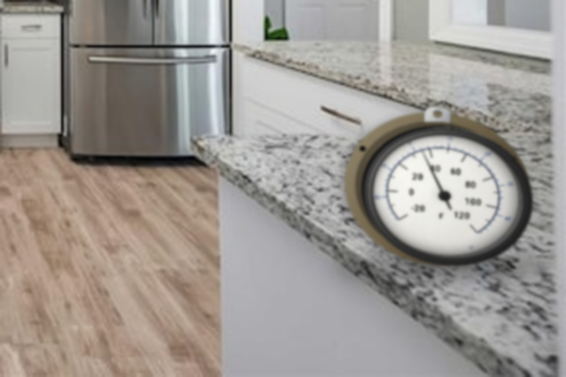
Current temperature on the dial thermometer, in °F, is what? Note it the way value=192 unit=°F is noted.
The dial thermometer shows value=35 unit=°F
